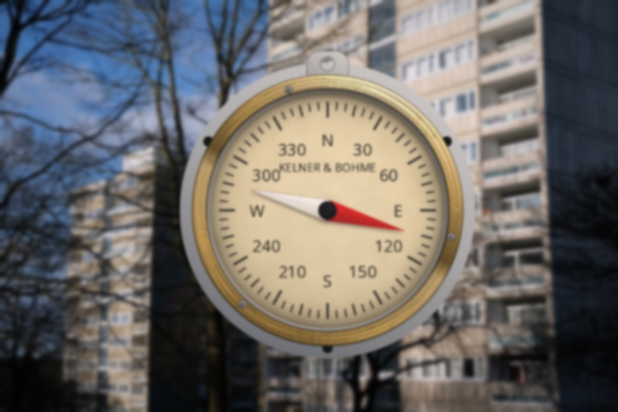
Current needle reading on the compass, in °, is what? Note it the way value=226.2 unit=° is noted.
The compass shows value=105 unit=°
